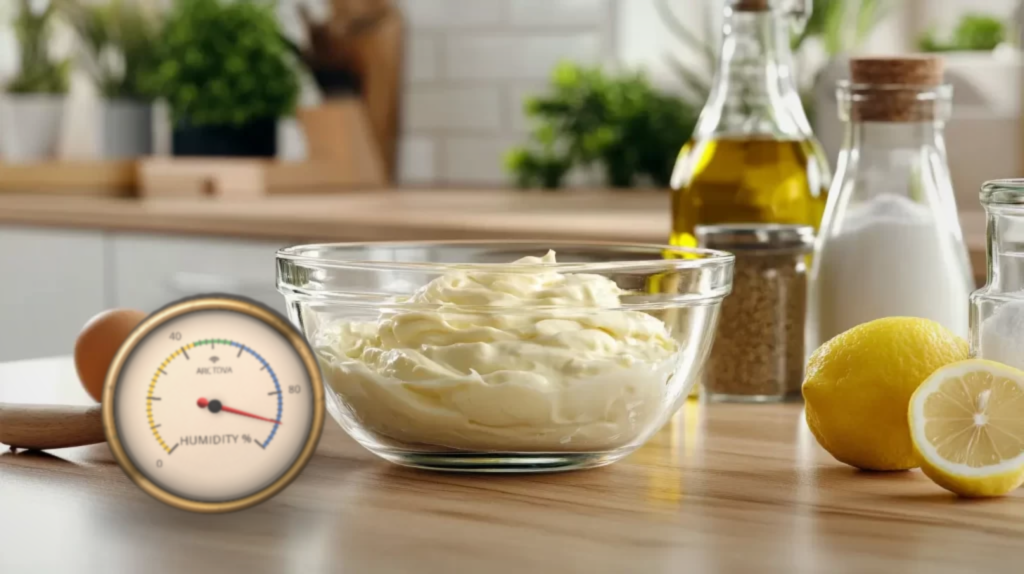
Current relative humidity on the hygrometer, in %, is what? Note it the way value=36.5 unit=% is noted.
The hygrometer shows value=90 unit=%
